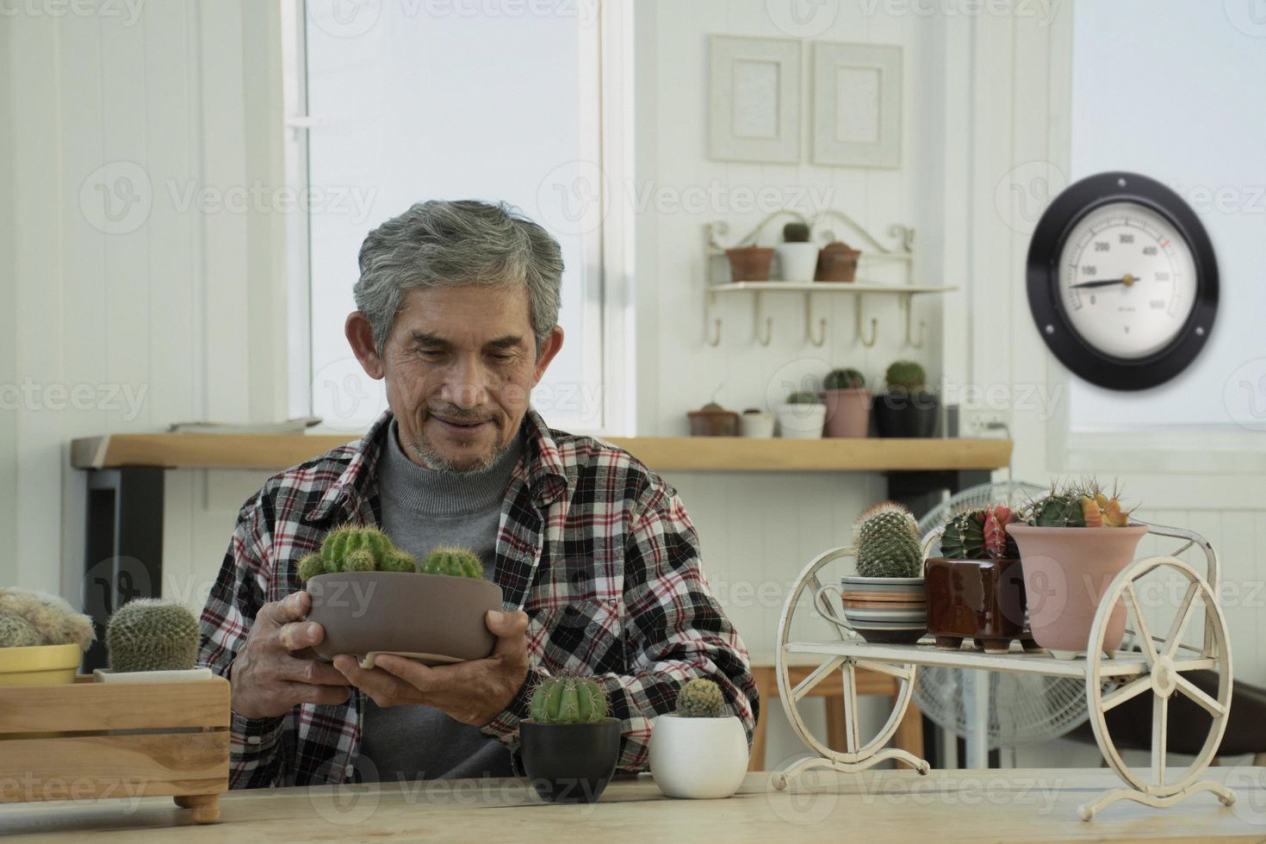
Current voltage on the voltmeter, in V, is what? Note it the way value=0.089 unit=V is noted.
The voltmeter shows value=50 unit=V
